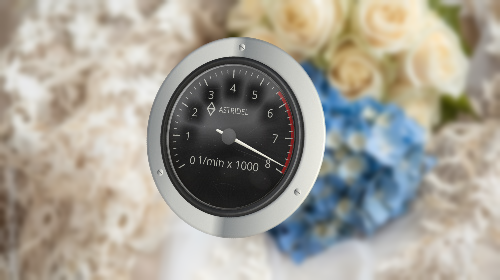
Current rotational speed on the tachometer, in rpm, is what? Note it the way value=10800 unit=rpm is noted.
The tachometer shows value=7800 unit=rpm
